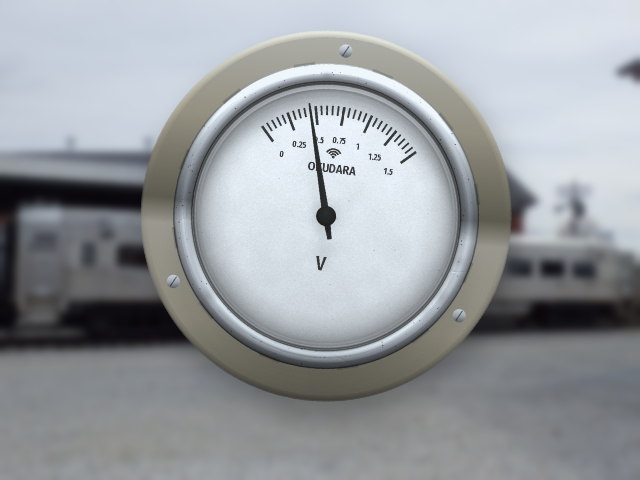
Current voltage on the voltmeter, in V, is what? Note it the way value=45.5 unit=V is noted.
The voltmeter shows value=0.45 unit=V
